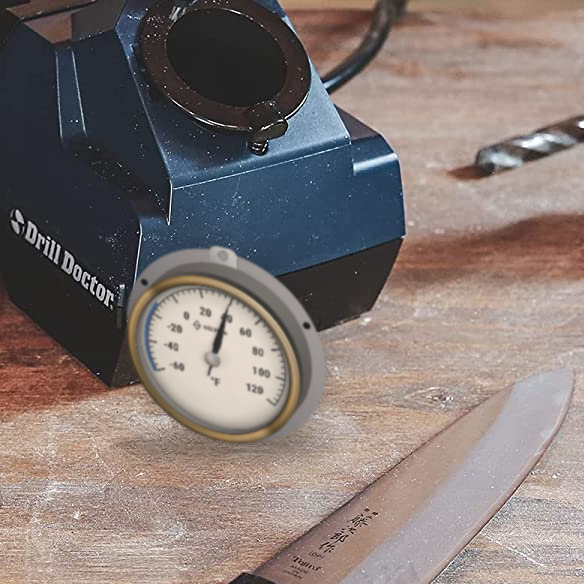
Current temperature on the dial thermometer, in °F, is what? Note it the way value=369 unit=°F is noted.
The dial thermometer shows value=40 unit=°F
